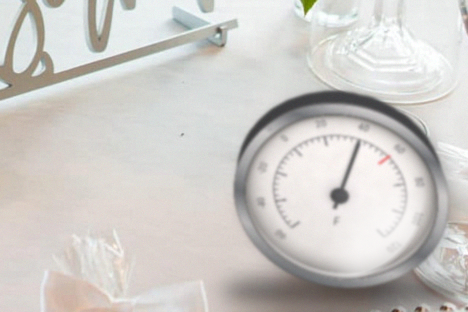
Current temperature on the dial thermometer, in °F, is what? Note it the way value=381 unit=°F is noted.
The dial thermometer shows value=40 unit=°F
